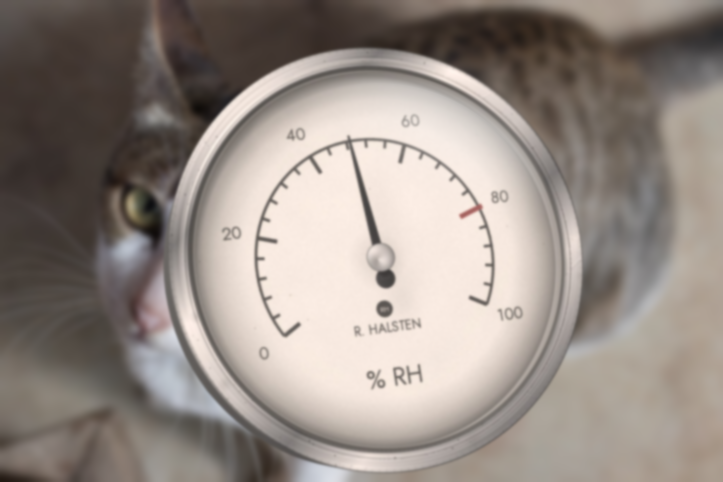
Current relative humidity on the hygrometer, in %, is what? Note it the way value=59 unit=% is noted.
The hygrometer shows value=48 unit=%
